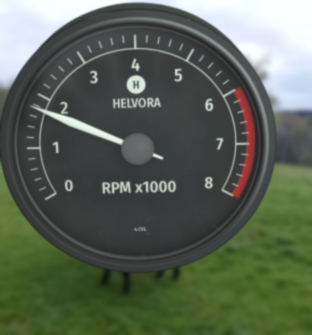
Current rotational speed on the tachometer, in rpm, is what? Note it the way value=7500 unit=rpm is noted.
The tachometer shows value=1800 unit=rpm
